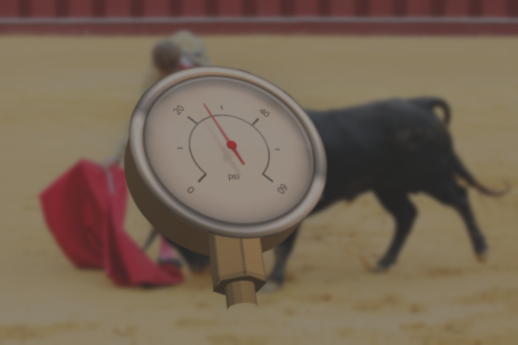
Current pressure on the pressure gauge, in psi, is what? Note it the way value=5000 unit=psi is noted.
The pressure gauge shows value=25 unit=psi
